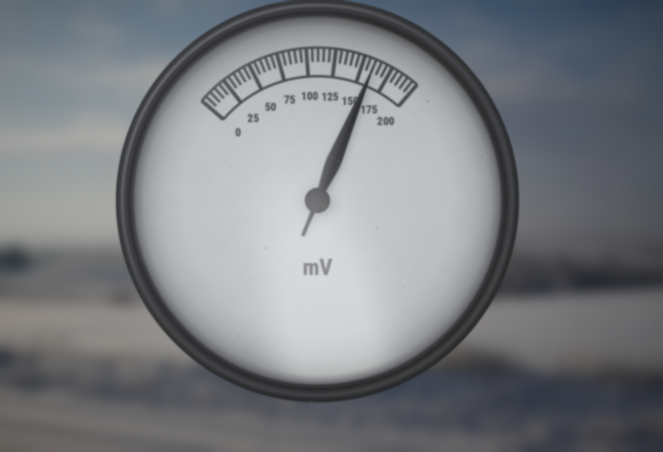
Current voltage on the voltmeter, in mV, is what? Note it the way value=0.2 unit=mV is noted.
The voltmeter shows value=160 unit=mV
